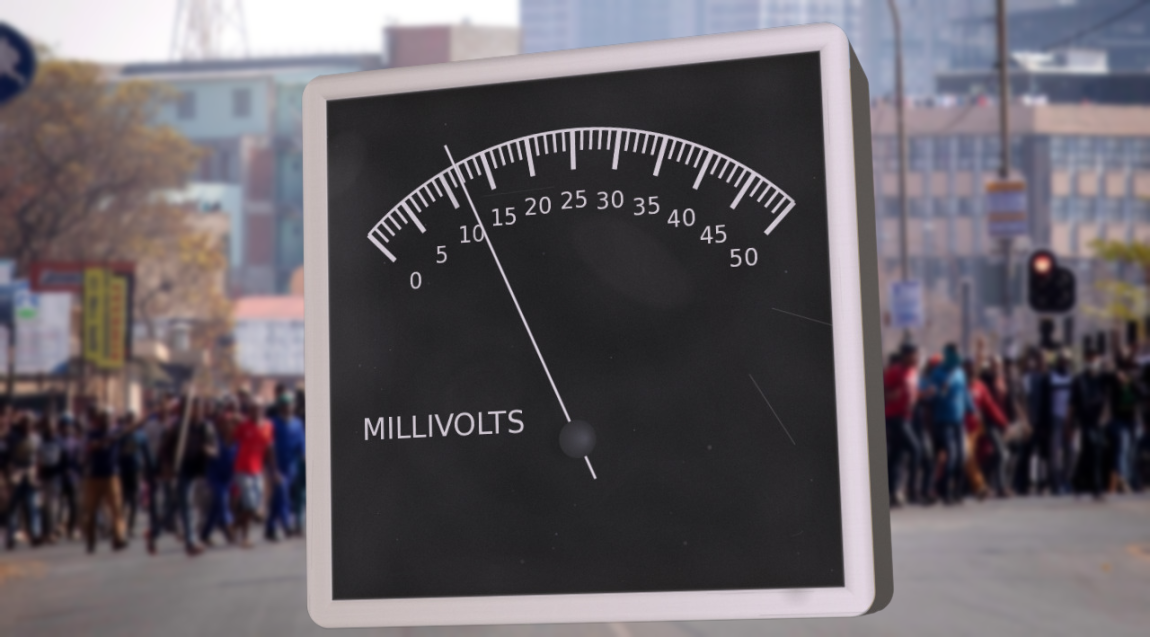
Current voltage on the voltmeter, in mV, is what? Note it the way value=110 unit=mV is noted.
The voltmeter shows value=12 unit=mV
